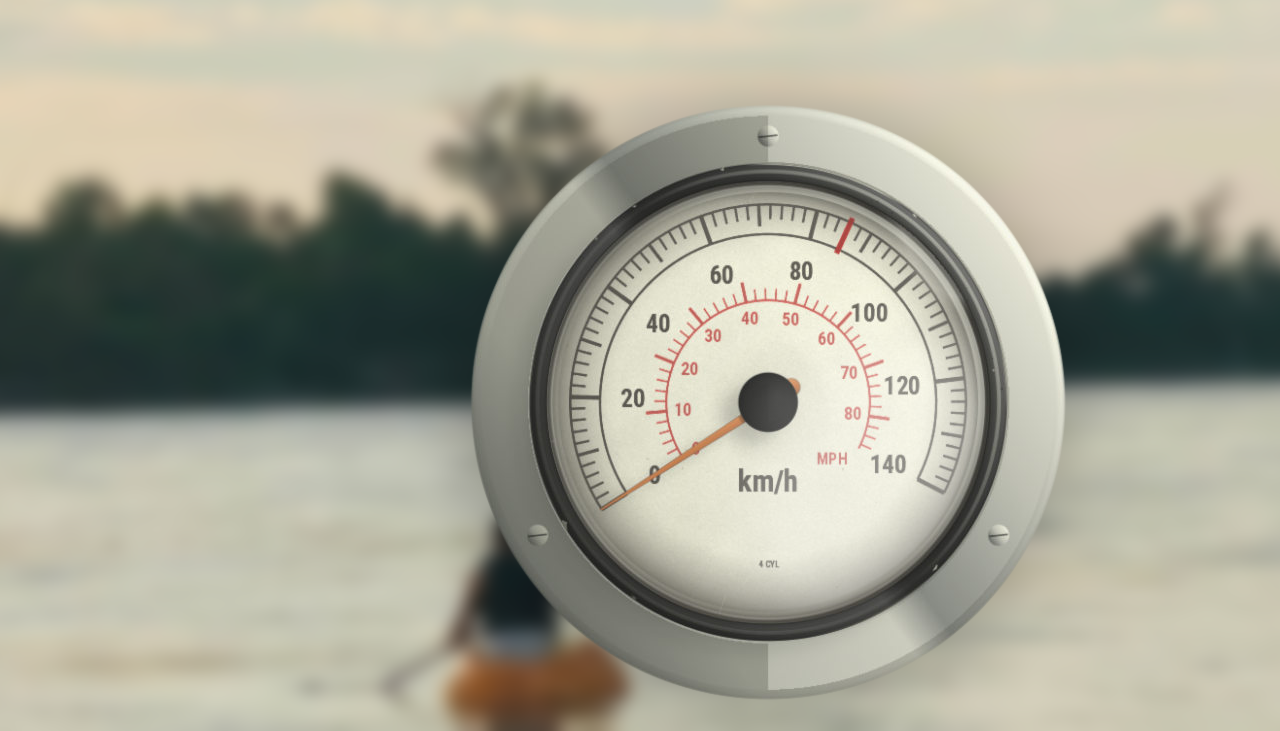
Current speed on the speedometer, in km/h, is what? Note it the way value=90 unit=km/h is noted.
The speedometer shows value=0 unit=km/h
